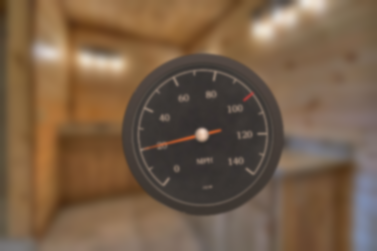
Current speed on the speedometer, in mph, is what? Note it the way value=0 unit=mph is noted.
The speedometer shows value=20 unit=mph
